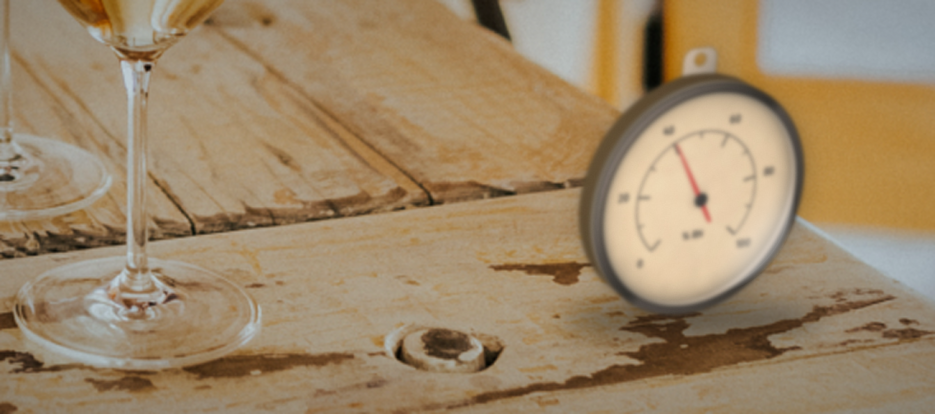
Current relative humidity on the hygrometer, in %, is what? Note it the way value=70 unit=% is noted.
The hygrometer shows value=40 unit=%
